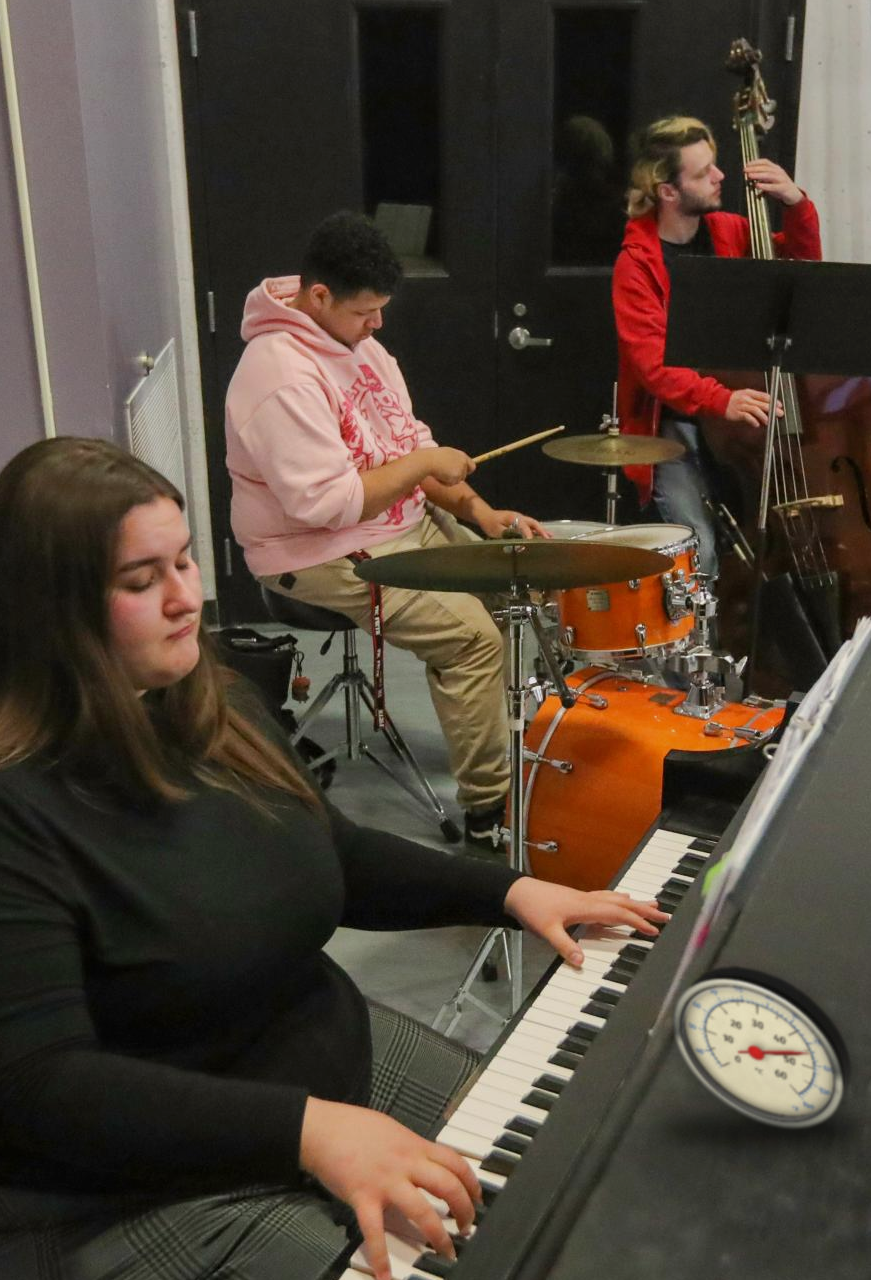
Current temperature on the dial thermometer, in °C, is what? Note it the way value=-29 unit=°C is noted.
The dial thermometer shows value=45 unit=°C
